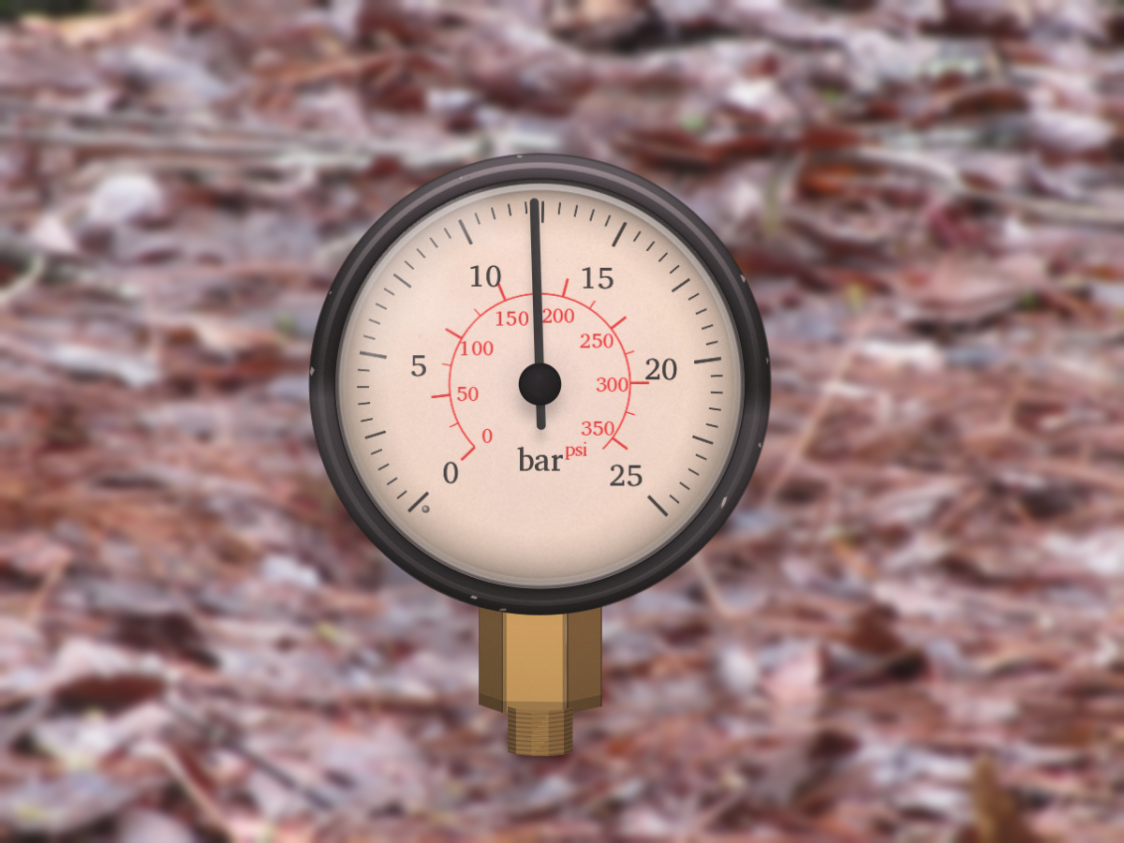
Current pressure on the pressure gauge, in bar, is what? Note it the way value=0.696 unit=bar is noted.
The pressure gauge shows value=12.25 unit=bar
